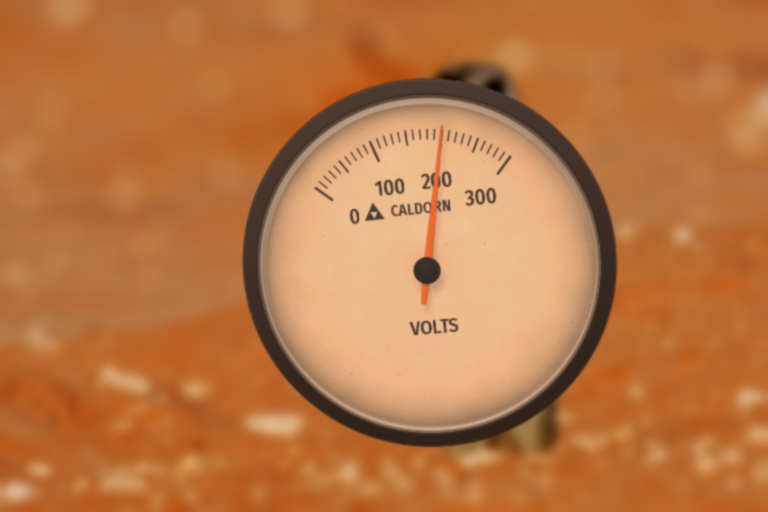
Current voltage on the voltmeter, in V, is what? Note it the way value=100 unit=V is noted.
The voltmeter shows value=200 unit=V
